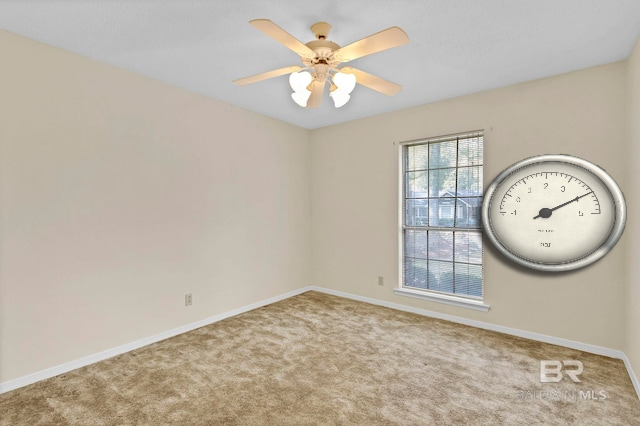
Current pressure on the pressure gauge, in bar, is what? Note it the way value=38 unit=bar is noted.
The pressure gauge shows value=4 unit=bar
